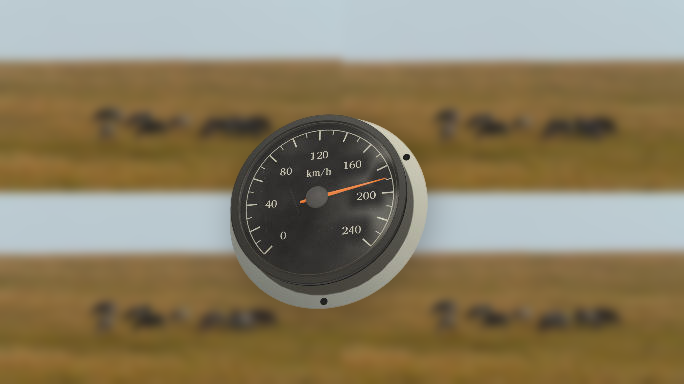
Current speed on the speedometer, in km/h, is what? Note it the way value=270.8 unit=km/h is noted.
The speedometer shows value=190 unit=km/h
